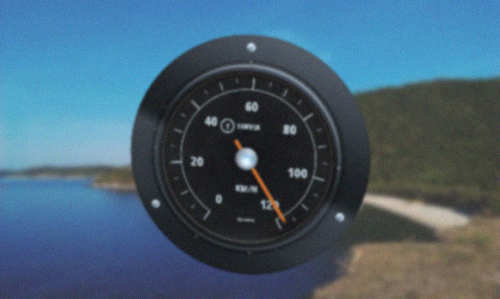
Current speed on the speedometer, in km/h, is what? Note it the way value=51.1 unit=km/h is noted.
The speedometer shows value=117.5 unit=km/h
